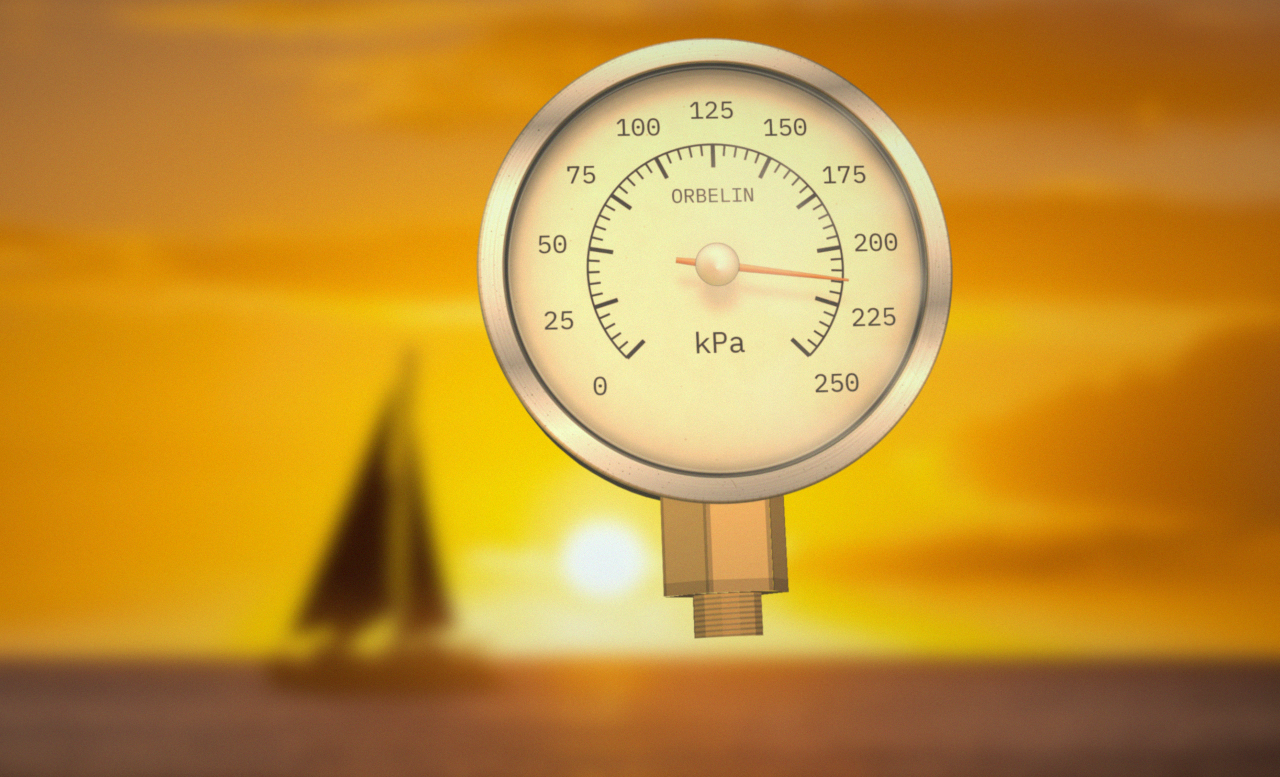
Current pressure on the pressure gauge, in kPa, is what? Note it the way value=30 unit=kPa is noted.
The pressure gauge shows value=215 unit=kPa
